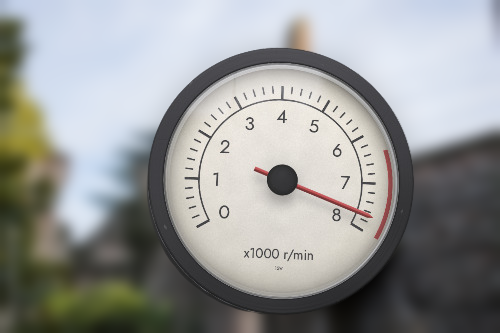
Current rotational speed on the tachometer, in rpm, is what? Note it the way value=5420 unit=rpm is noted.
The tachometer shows value=7700 unit=rpm
